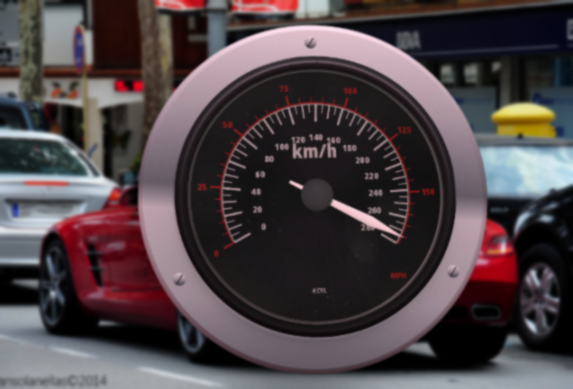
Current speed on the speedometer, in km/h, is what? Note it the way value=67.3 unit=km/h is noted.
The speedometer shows value=275 unit=km/h
